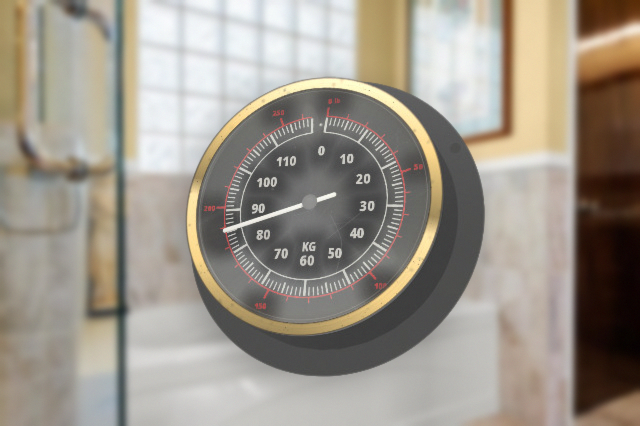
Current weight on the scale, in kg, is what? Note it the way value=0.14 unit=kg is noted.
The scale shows value=85 unit=kg
